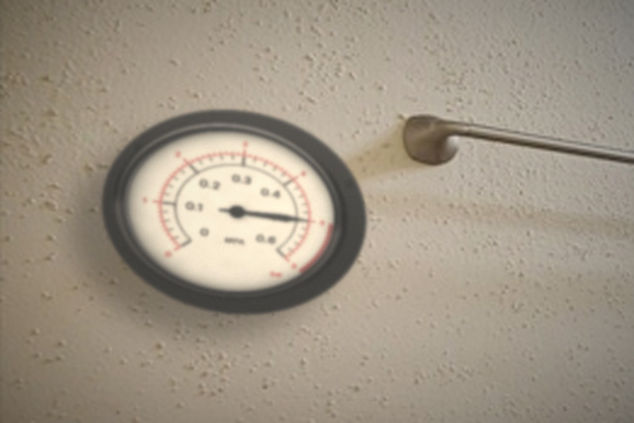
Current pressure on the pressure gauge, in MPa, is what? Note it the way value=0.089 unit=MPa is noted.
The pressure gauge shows value=0.5 unit=MPa
